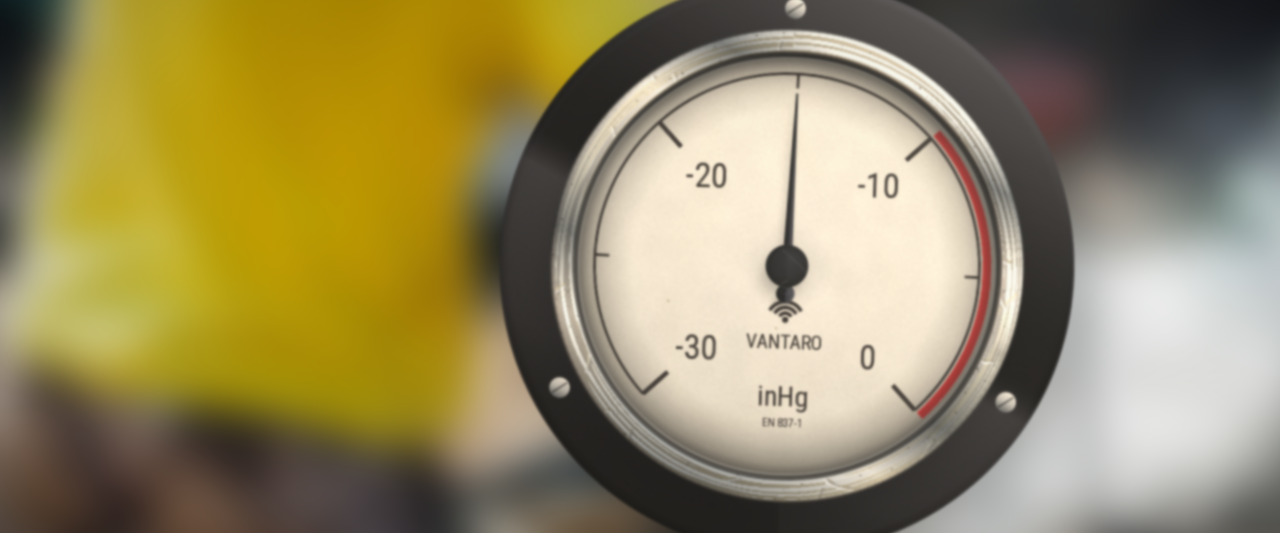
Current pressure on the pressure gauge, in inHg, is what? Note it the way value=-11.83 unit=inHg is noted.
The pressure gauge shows value=-15 unit=inHg
